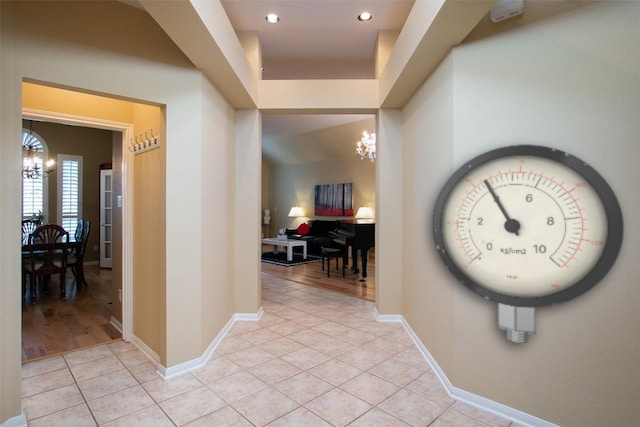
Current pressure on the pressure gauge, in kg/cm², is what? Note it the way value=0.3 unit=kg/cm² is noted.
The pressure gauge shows value=4 unit=kg/cm²
